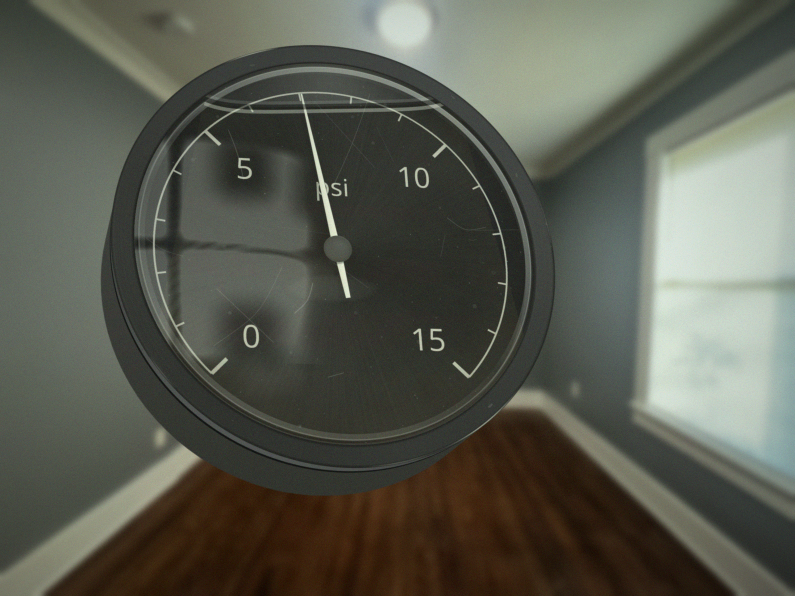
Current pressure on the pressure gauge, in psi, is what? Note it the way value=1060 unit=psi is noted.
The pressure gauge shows value=7 unit=psi
